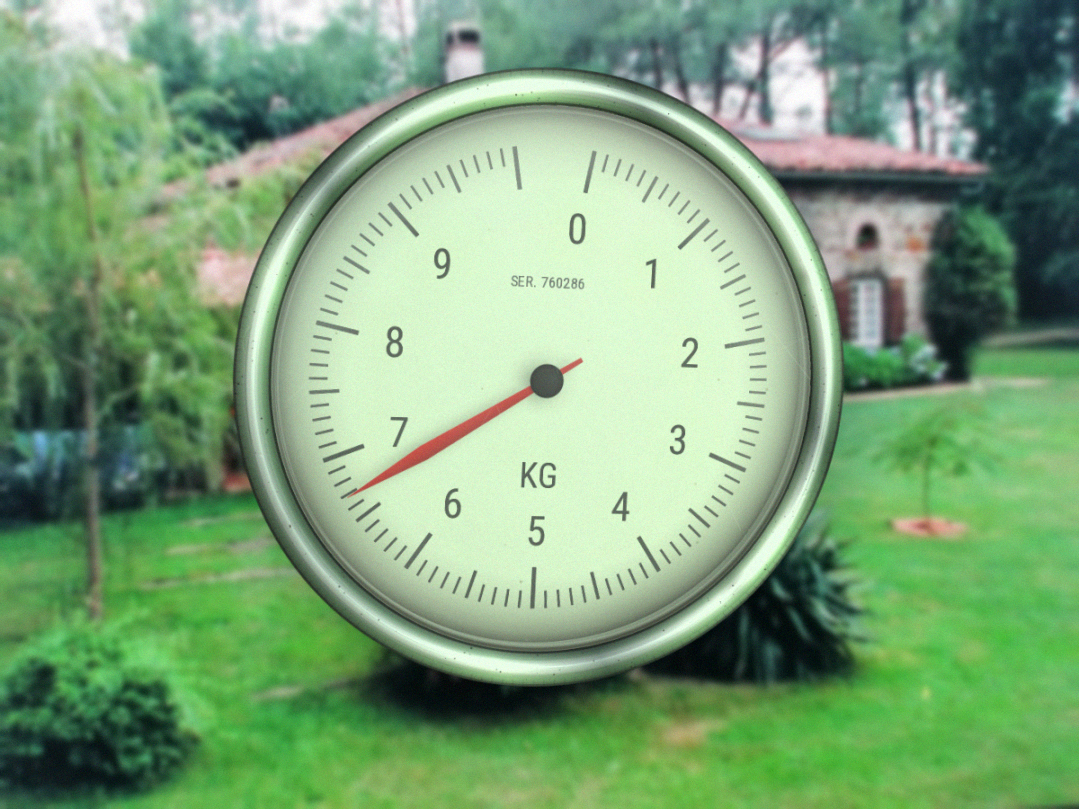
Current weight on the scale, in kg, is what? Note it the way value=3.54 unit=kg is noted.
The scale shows value=6.7 unit=kg
